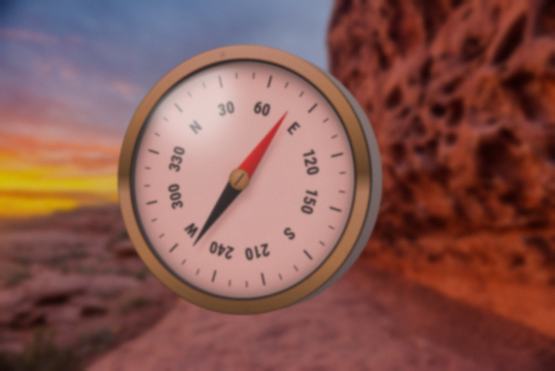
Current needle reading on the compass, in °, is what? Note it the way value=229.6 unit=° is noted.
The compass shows value=80 unit=°
